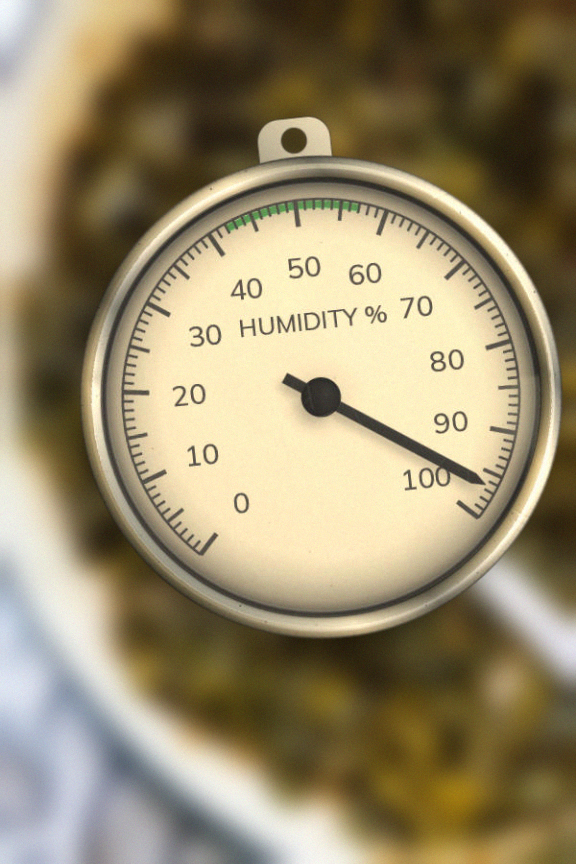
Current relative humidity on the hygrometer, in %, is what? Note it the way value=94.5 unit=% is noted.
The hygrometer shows value=96.5 unit=%
